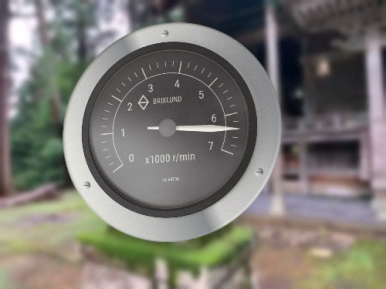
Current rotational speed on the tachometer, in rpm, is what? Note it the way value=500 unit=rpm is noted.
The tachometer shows value=6400 unit=rpm
